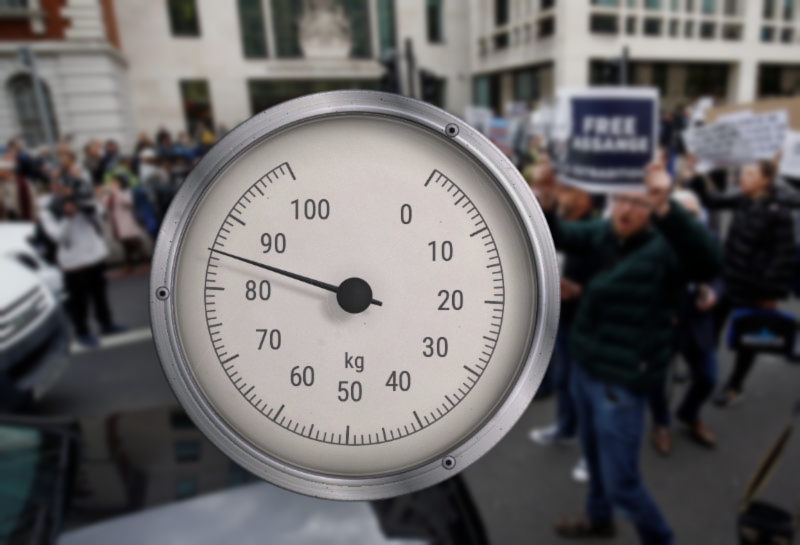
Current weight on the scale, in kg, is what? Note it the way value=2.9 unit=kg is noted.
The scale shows value=85 unit=kg
